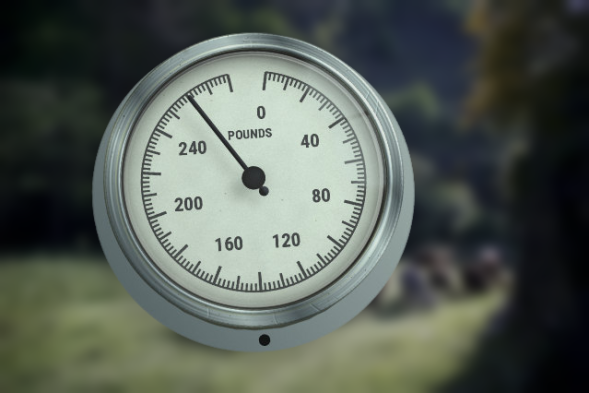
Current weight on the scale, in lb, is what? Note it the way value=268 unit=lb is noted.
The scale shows value=260 unit=lb
